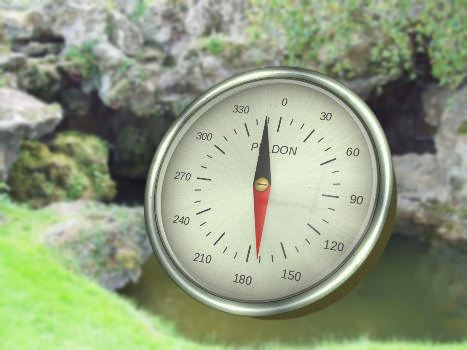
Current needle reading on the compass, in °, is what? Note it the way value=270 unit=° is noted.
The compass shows value=170 unit=°
